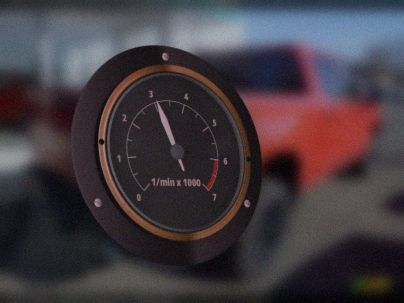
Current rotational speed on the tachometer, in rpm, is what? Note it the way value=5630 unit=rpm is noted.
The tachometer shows value=3000 unit=rpm
